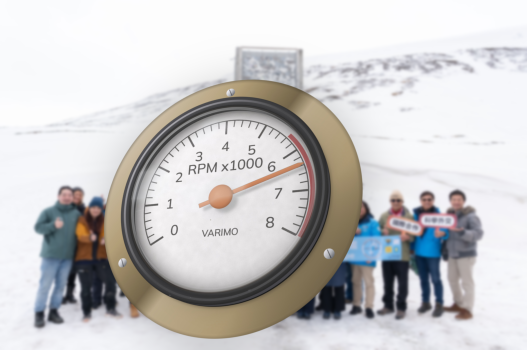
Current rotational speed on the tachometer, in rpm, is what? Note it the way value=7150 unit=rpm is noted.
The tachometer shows value=6400 unit=rpm
